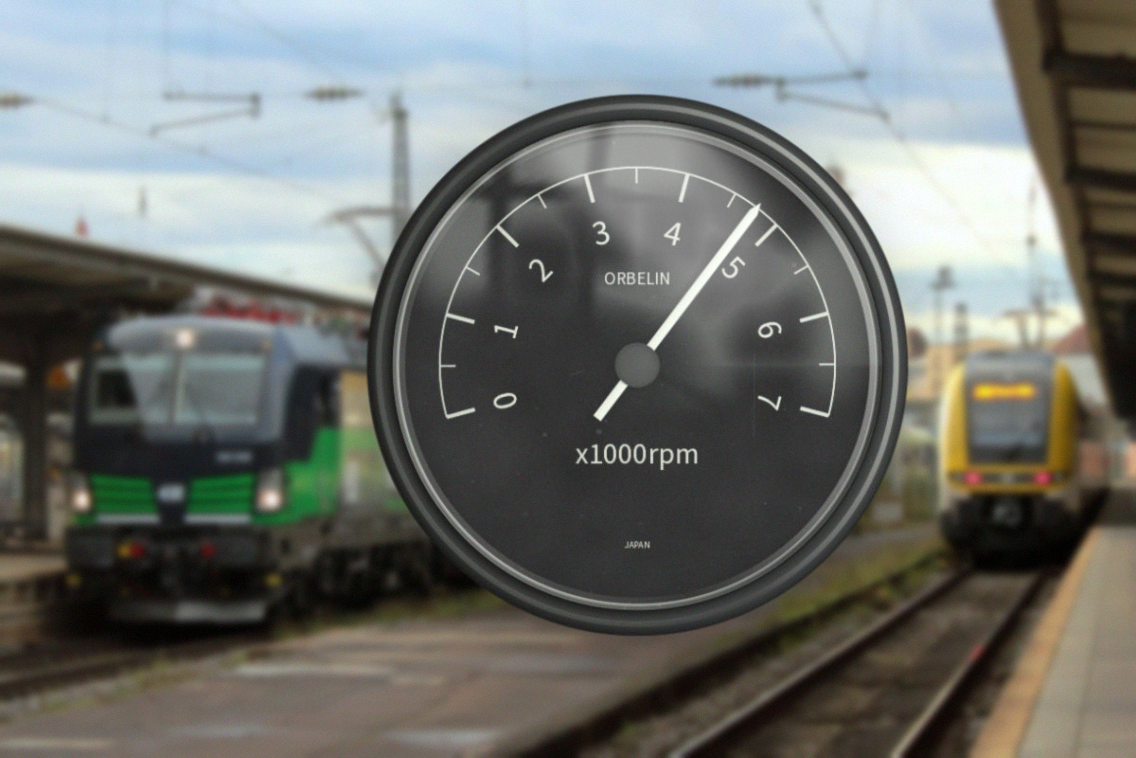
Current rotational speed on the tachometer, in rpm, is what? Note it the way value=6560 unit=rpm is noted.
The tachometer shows value=4750 unit=rpm
